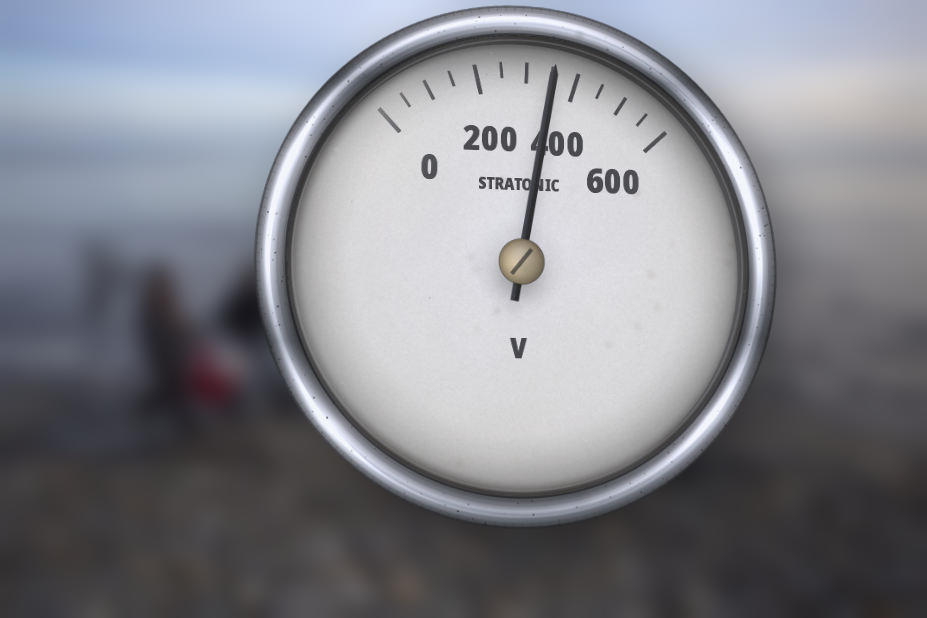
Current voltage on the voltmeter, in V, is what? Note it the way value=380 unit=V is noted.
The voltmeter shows value=350 unit=V
